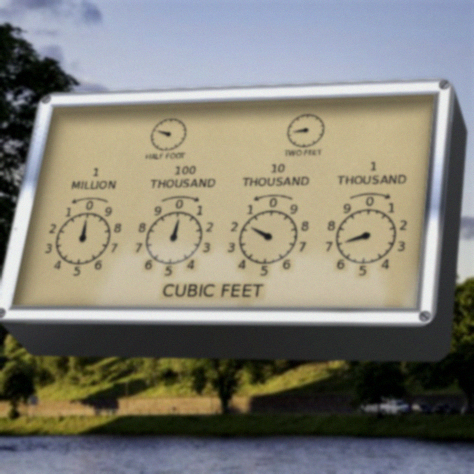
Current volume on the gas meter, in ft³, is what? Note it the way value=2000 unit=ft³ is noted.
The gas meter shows value=1700 unit=ft³
